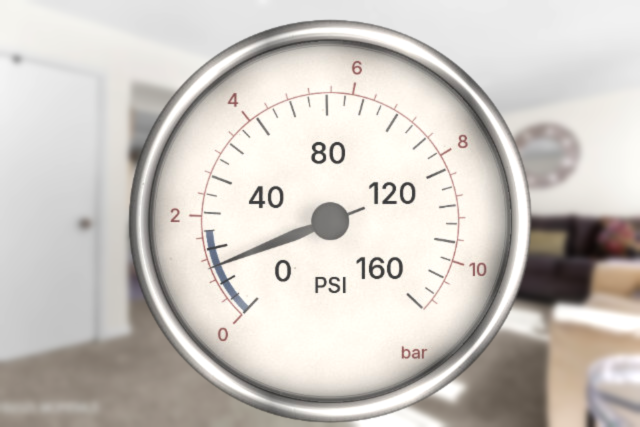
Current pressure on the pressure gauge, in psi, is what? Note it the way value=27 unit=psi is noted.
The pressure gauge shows value=15 unit=psi
